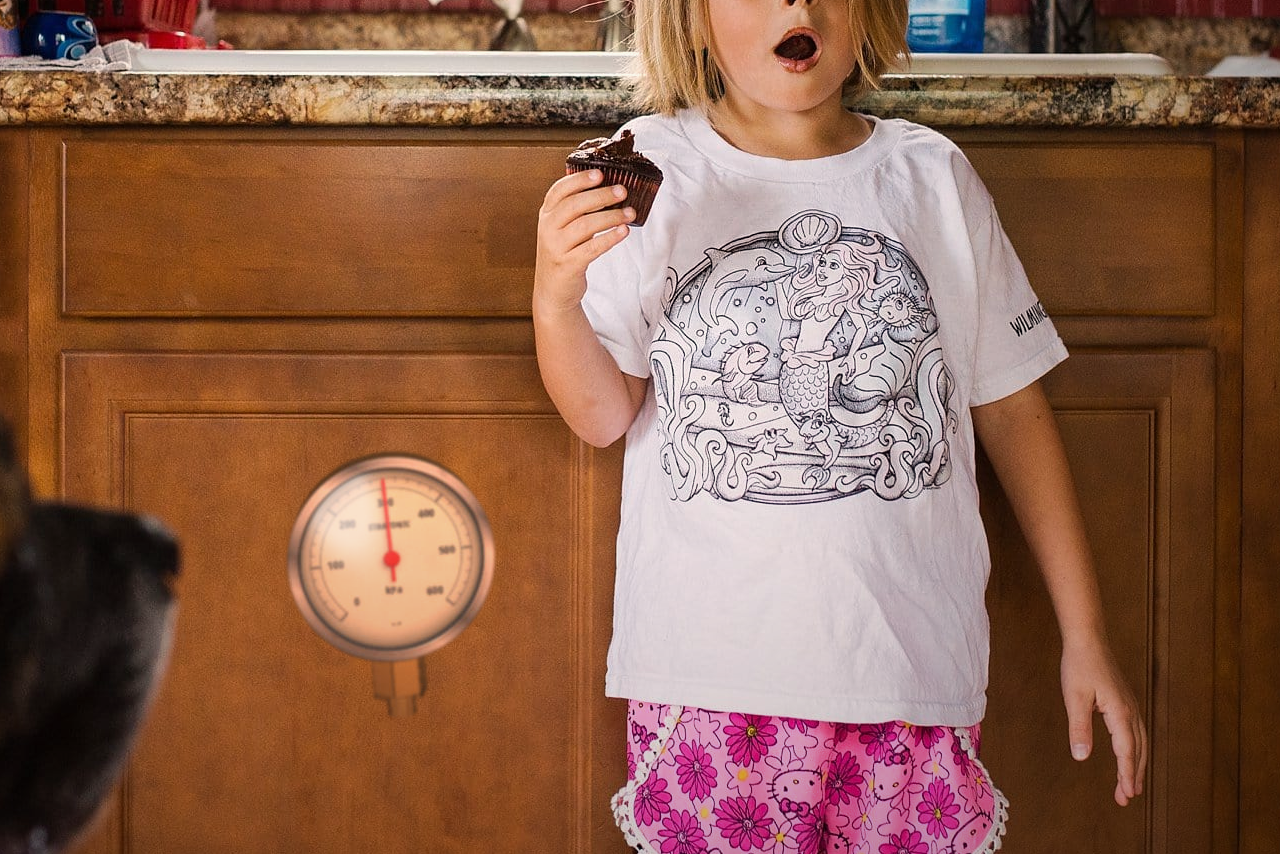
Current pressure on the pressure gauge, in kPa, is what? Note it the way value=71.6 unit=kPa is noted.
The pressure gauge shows value=300 unit=kPa
